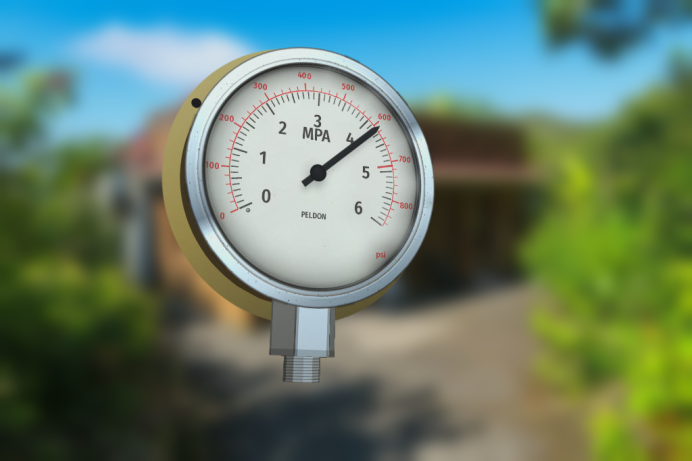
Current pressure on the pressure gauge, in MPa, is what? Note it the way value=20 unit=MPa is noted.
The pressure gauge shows value=4.2 unit=MPa
